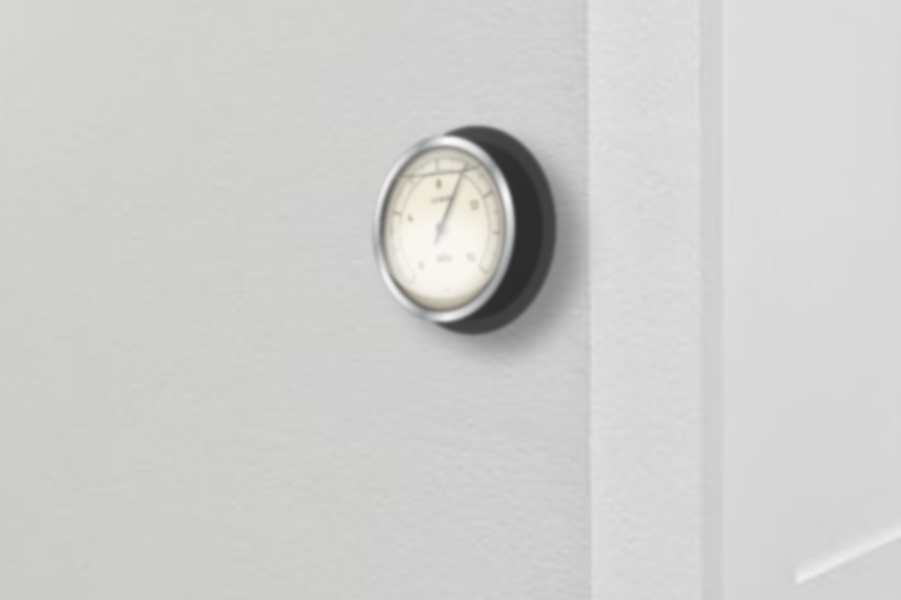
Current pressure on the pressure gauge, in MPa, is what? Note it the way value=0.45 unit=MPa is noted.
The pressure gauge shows value=10 unit=MPa
